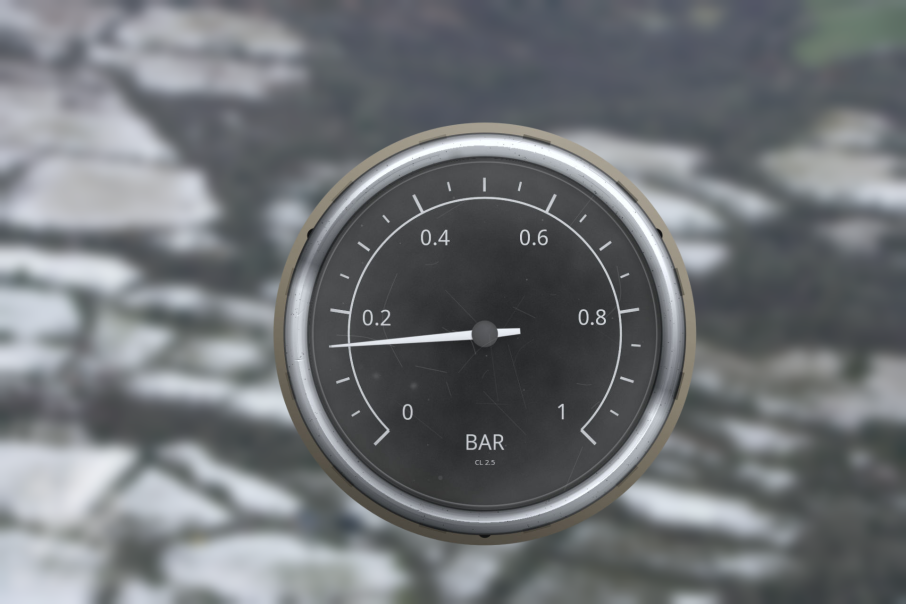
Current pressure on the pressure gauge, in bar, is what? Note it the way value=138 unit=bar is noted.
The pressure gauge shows value=0.15 unit=bar
